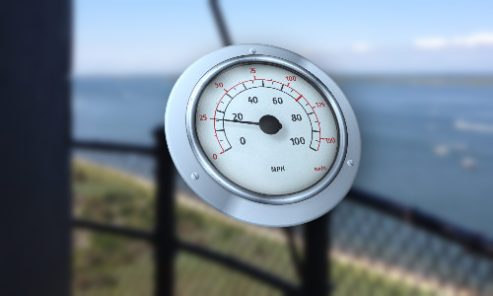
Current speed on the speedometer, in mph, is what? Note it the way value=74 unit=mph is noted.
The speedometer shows value=15 unit=mph
